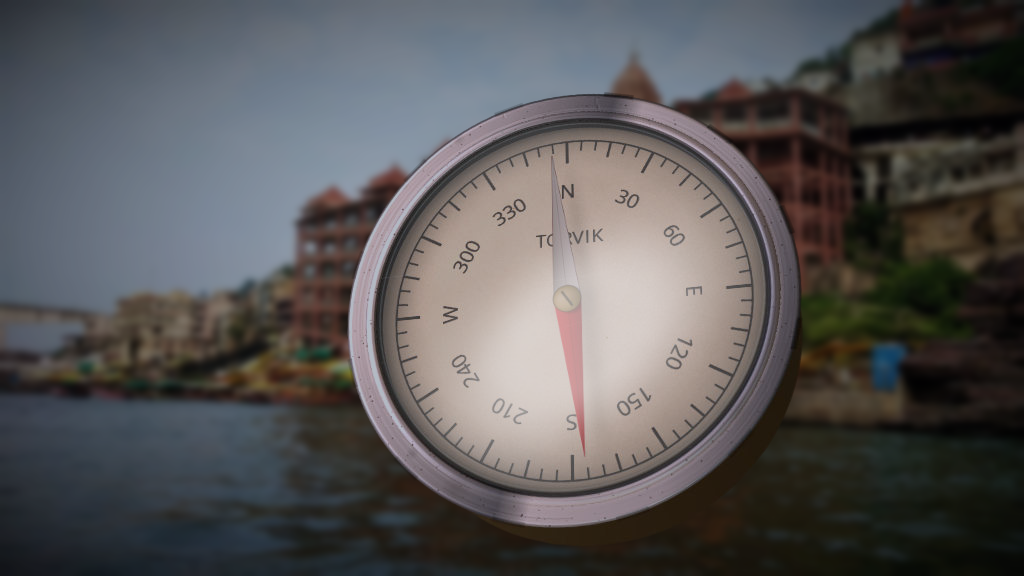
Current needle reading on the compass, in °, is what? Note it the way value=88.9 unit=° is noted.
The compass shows value=175 unit=°
